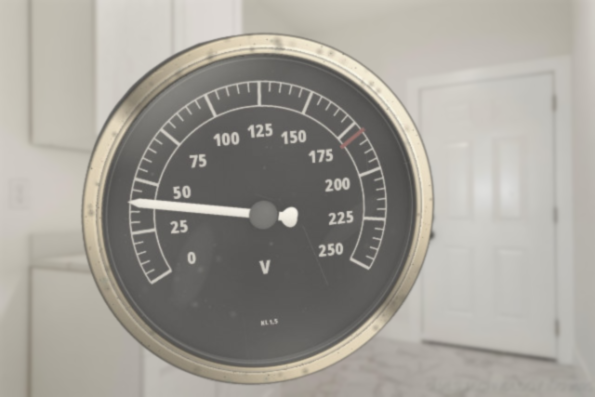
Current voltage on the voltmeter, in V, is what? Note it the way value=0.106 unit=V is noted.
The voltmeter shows value=40 unit=V
